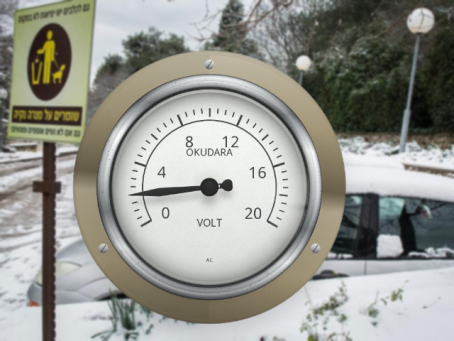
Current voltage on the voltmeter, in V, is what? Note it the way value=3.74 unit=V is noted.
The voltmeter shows value=2 unit=V
